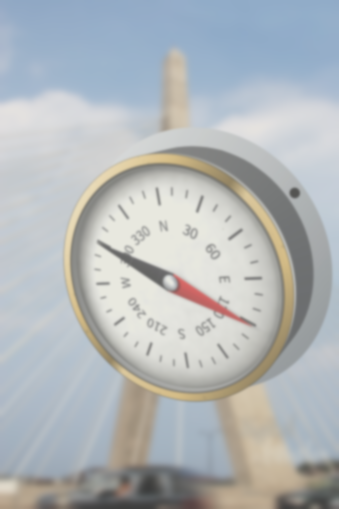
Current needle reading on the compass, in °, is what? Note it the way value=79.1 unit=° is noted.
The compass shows value=120 unit=°
